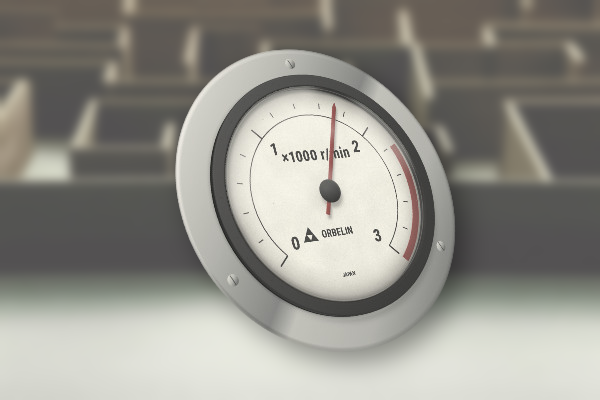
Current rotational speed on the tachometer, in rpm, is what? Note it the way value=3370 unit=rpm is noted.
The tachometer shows value=1700 unit=rpm
